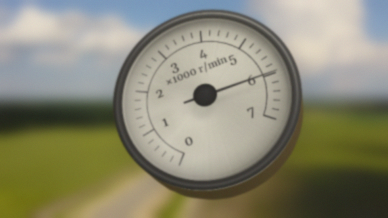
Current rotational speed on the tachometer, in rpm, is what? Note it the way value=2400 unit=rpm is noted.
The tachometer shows value=6000 unit=rpm
